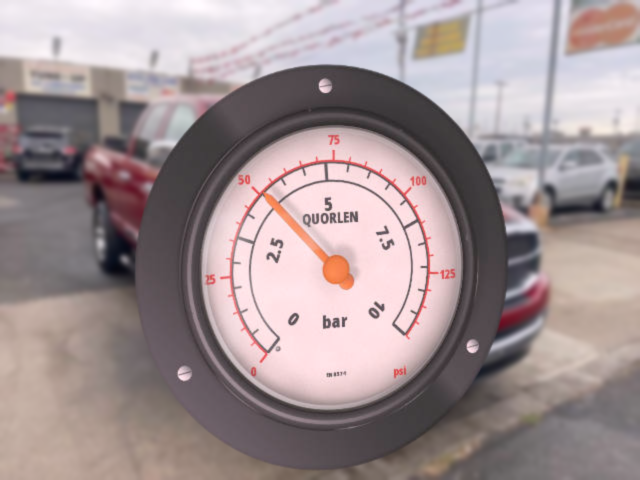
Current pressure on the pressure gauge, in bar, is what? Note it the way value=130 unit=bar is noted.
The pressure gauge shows value=3.5 unit=bar
